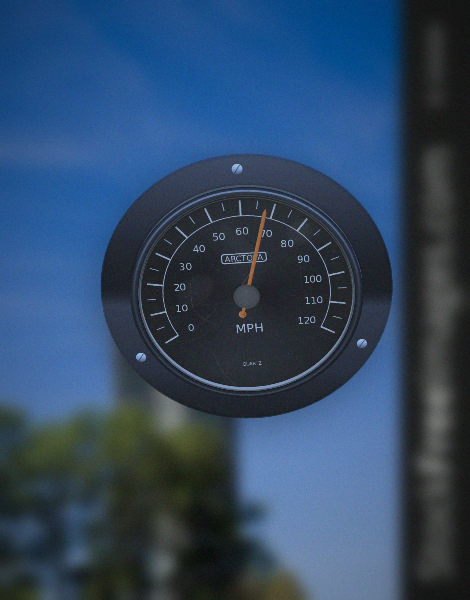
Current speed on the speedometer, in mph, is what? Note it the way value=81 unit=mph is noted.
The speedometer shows value=67.5 unit=mph
